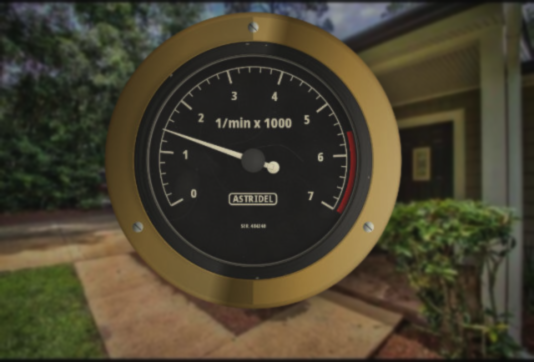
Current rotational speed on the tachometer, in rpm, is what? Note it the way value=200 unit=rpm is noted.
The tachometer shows value=1400 unit=rpm
